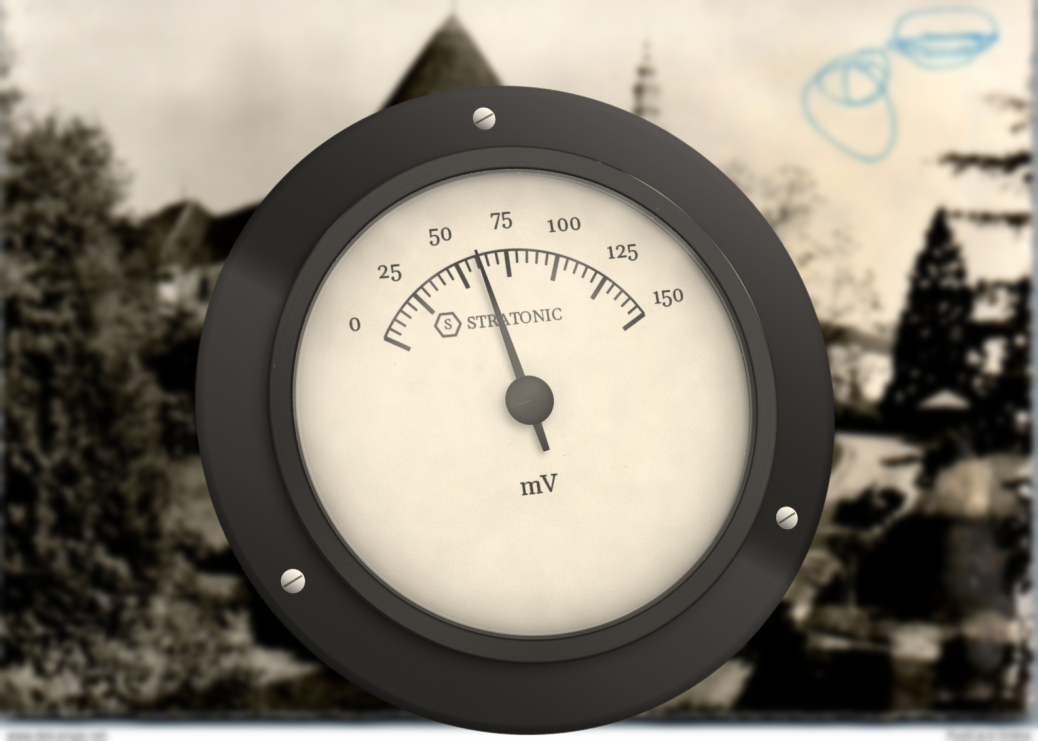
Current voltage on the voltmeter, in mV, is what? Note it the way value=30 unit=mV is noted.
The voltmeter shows value=60 unit=mV
